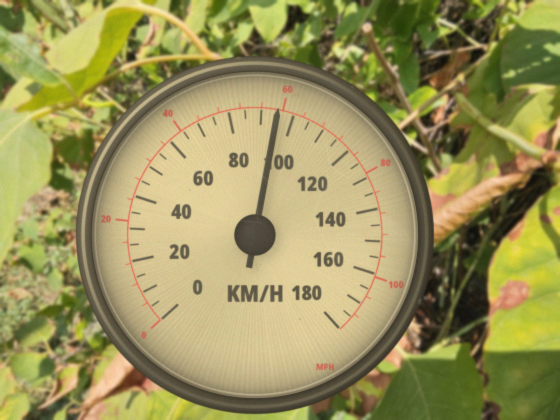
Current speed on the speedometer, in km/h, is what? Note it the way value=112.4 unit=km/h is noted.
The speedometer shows value=95 unit=km/h
